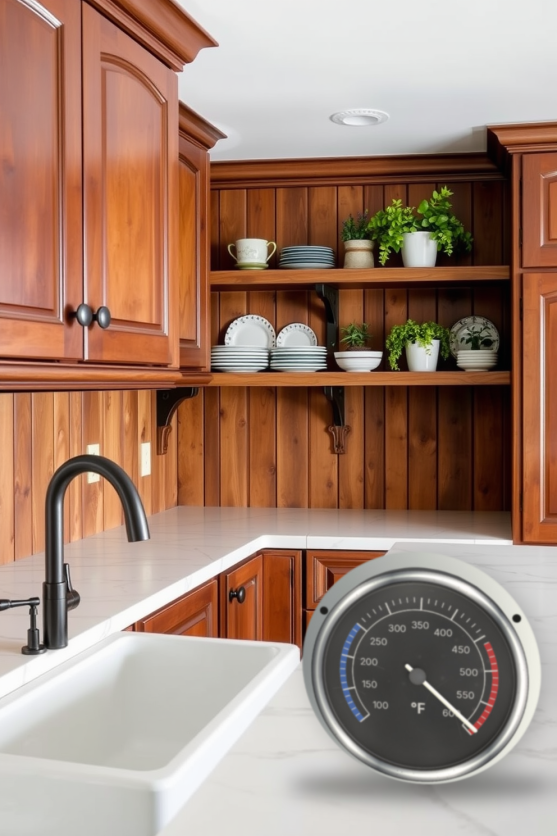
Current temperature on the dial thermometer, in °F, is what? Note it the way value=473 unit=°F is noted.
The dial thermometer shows value=590 unit=°F
